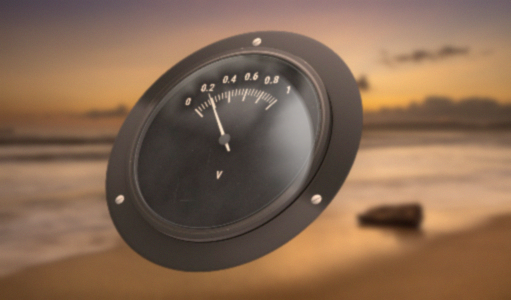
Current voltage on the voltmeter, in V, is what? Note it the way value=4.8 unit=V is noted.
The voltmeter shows value=0.2 unit=V
